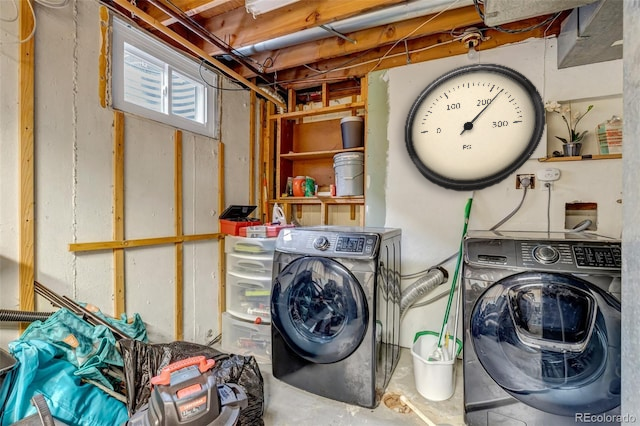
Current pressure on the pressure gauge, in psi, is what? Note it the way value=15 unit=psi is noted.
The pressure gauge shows value=220 unit=psi
